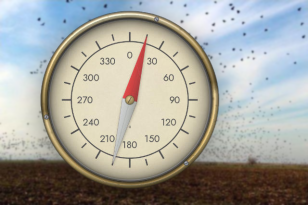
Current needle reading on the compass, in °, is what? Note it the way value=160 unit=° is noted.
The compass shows value=15 unit=°
